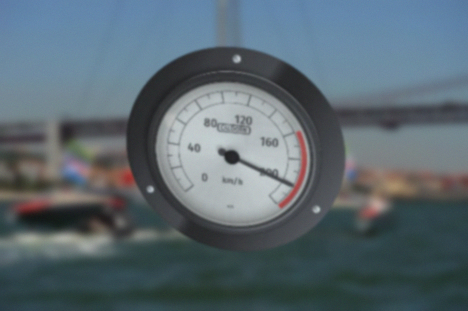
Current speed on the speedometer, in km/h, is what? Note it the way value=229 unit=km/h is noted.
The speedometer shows value=200 unit=km/h
